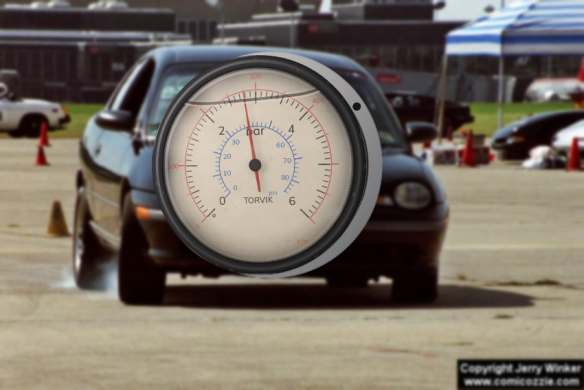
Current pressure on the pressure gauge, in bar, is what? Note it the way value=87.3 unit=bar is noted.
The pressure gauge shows value=2.8 unit=bar
